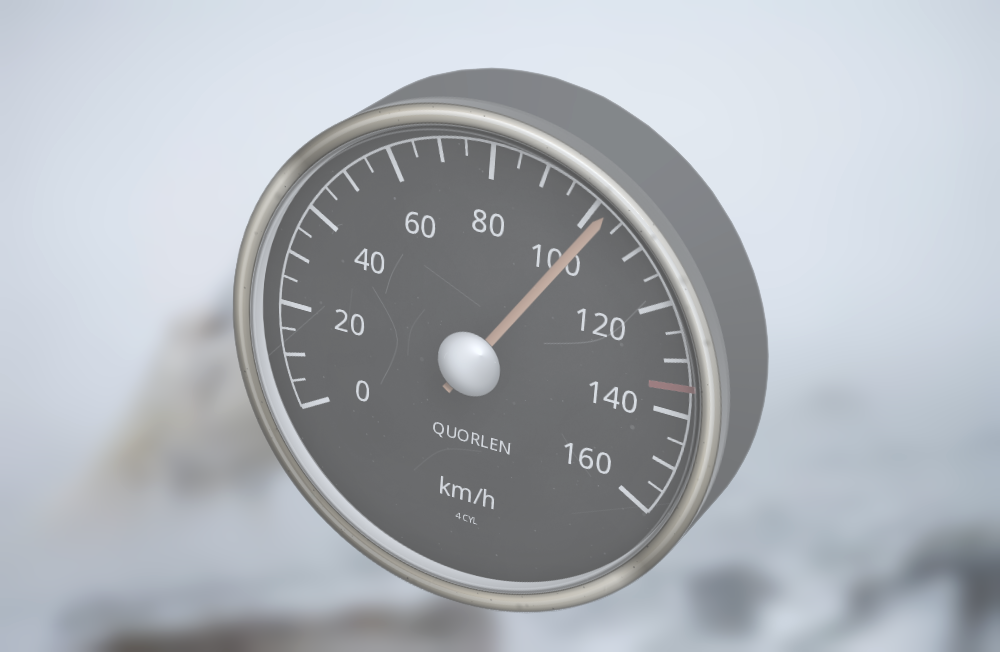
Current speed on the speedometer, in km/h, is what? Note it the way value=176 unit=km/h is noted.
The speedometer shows value=102.5 unit=km/h
